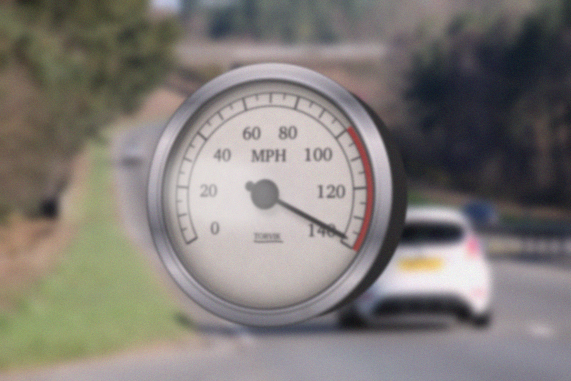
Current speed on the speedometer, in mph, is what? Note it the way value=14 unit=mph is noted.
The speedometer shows value=137.5 unit=mph
